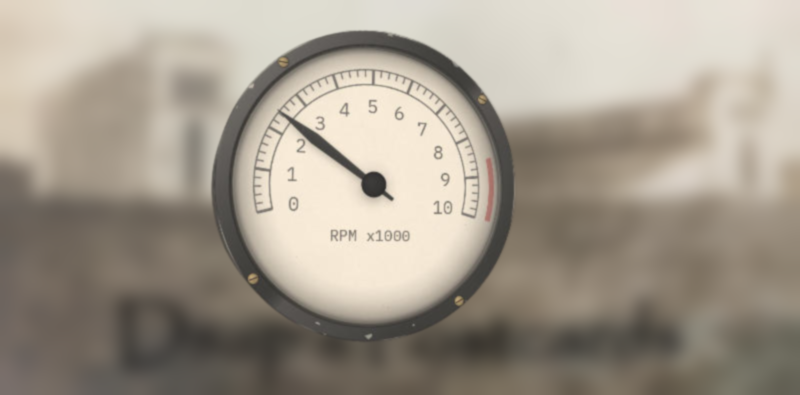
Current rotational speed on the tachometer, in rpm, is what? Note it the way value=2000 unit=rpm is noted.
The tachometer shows value=2400 unit=rpm
